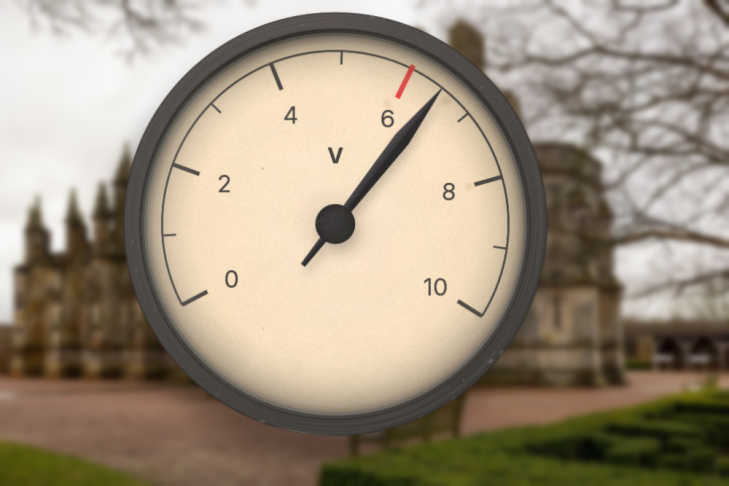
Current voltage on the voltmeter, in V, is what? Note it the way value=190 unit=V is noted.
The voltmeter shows value=6.5 unit=V
